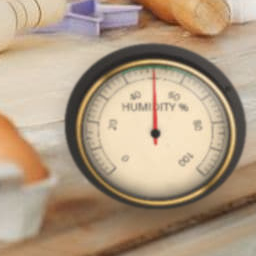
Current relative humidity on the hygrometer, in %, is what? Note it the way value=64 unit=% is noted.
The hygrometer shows value=50 unit=%
